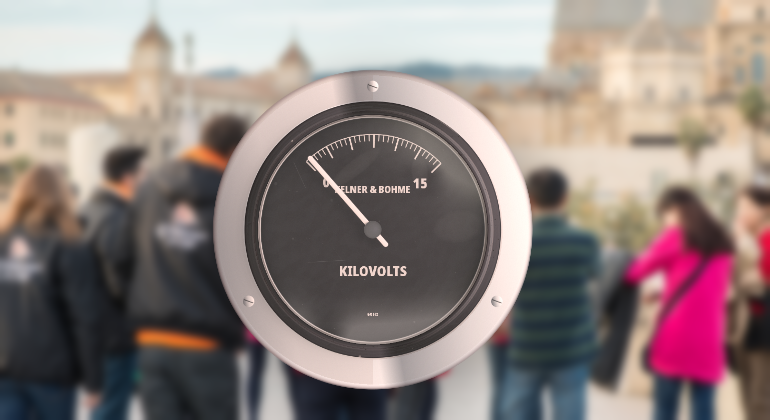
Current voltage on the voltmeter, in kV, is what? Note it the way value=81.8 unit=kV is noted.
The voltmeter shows value=0.5 unit=kV
